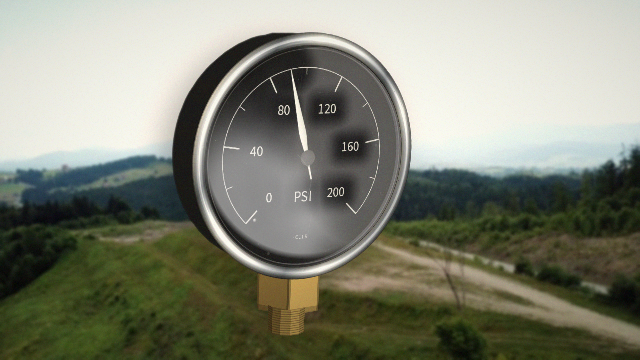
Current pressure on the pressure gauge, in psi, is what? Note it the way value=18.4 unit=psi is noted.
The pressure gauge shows value=90 unit=psi
